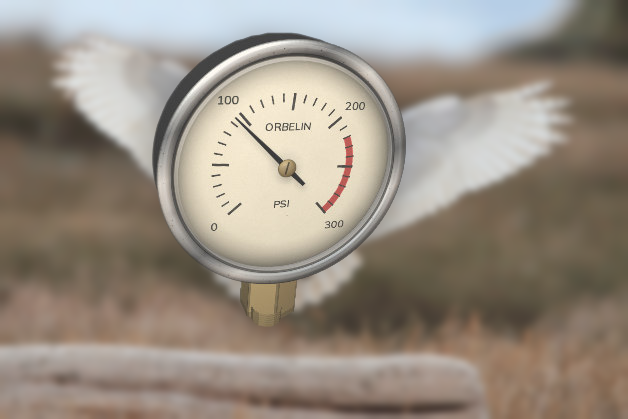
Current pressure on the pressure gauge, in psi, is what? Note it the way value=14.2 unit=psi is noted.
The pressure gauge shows value=95 unit=psi
